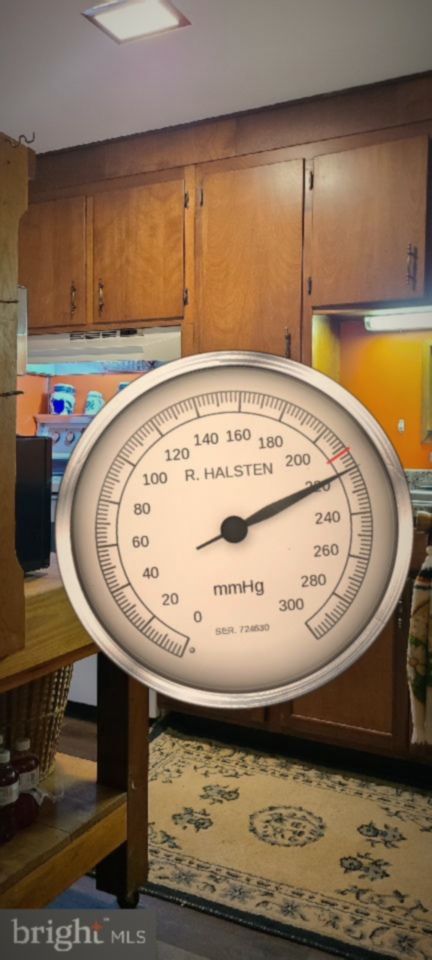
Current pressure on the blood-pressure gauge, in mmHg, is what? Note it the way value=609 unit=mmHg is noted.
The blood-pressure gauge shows value=220 unit=mmHg
